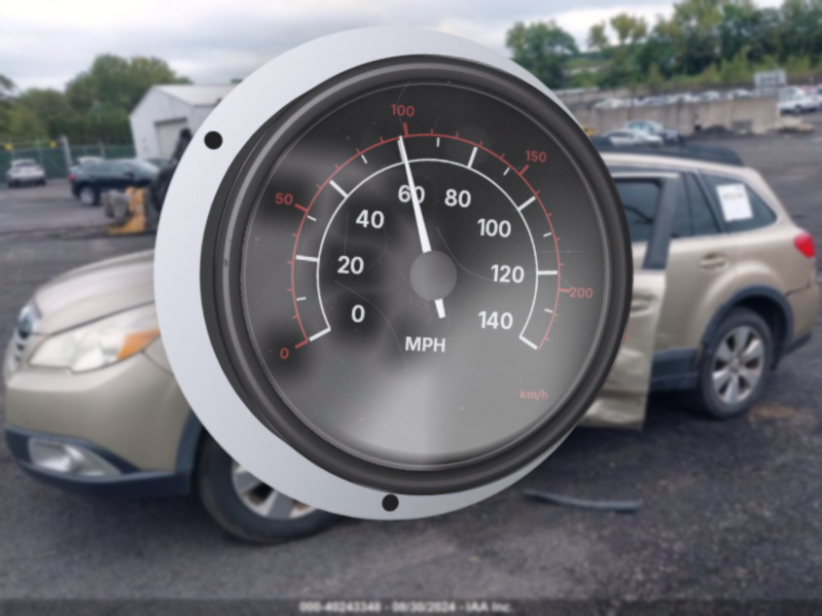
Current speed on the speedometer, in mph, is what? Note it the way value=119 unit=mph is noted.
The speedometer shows value=60 unit=mph
